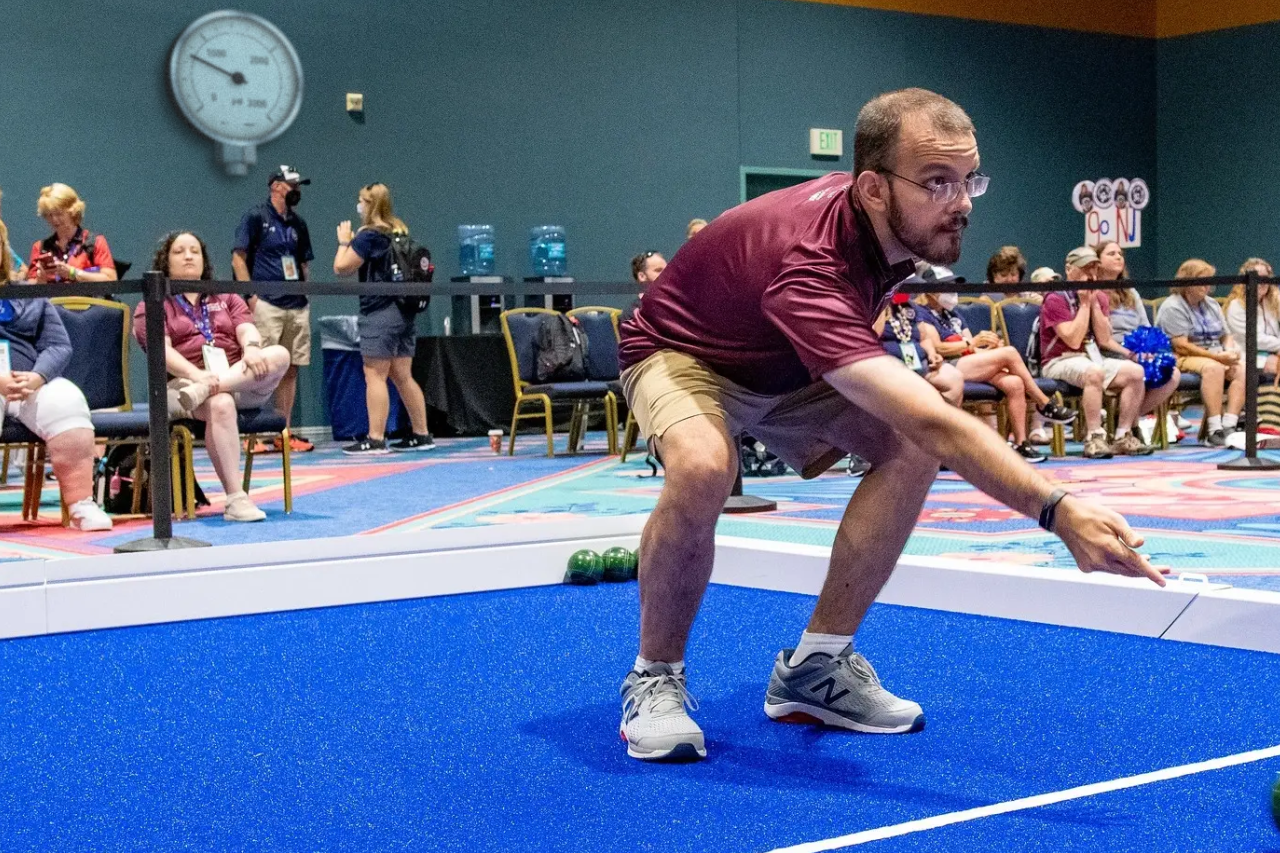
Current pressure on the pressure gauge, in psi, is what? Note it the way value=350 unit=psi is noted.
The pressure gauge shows value=700 unit=psi
